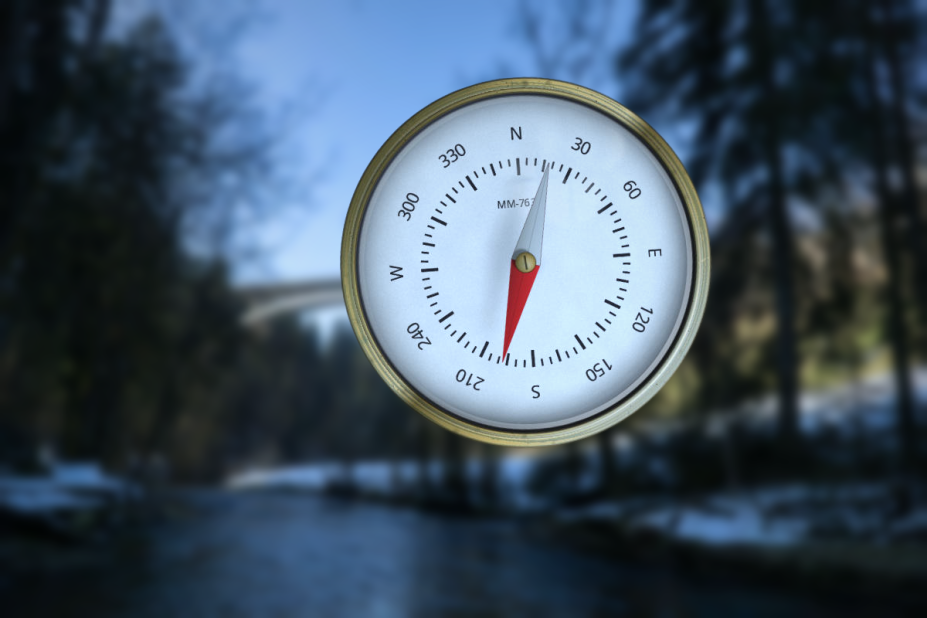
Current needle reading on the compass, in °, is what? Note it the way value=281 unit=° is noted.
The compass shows value=197.5 unit=°
